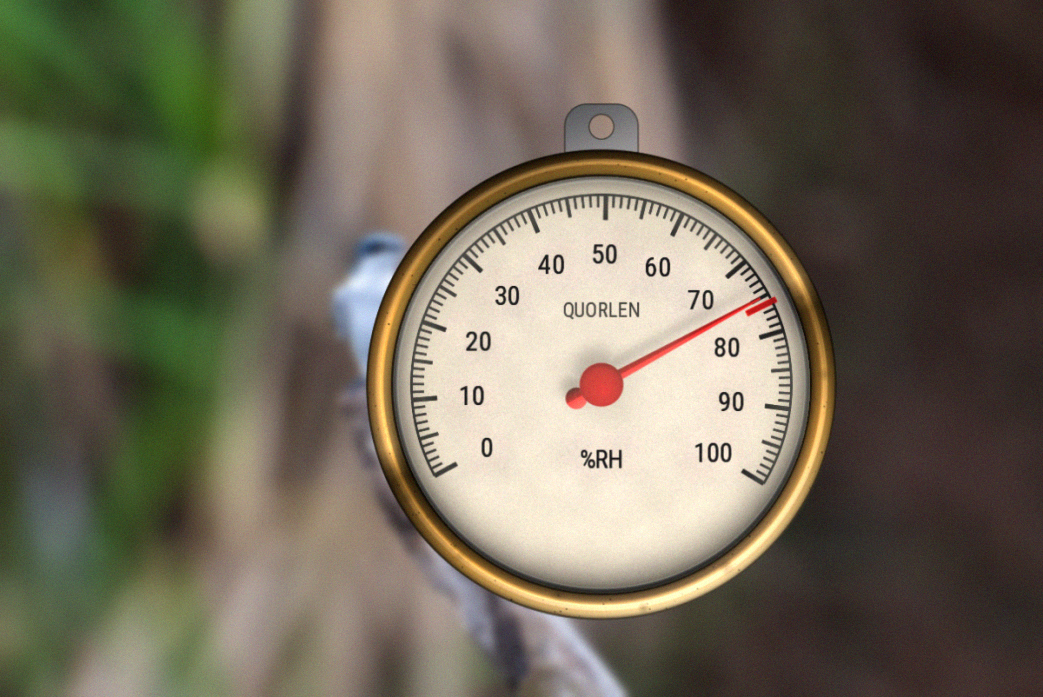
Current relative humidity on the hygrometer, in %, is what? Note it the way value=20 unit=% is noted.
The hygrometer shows value=75 unit=%
